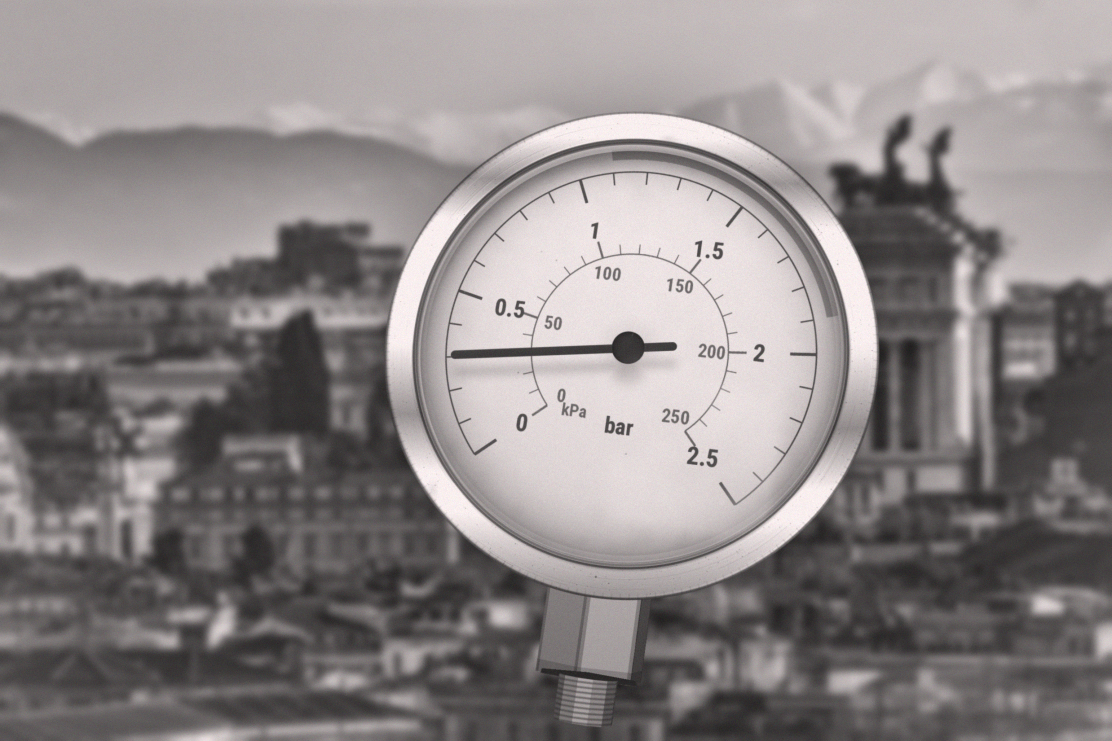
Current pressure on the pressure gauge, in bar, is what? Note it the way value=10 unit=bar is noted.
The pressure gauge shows value=0.3 unit=bar
